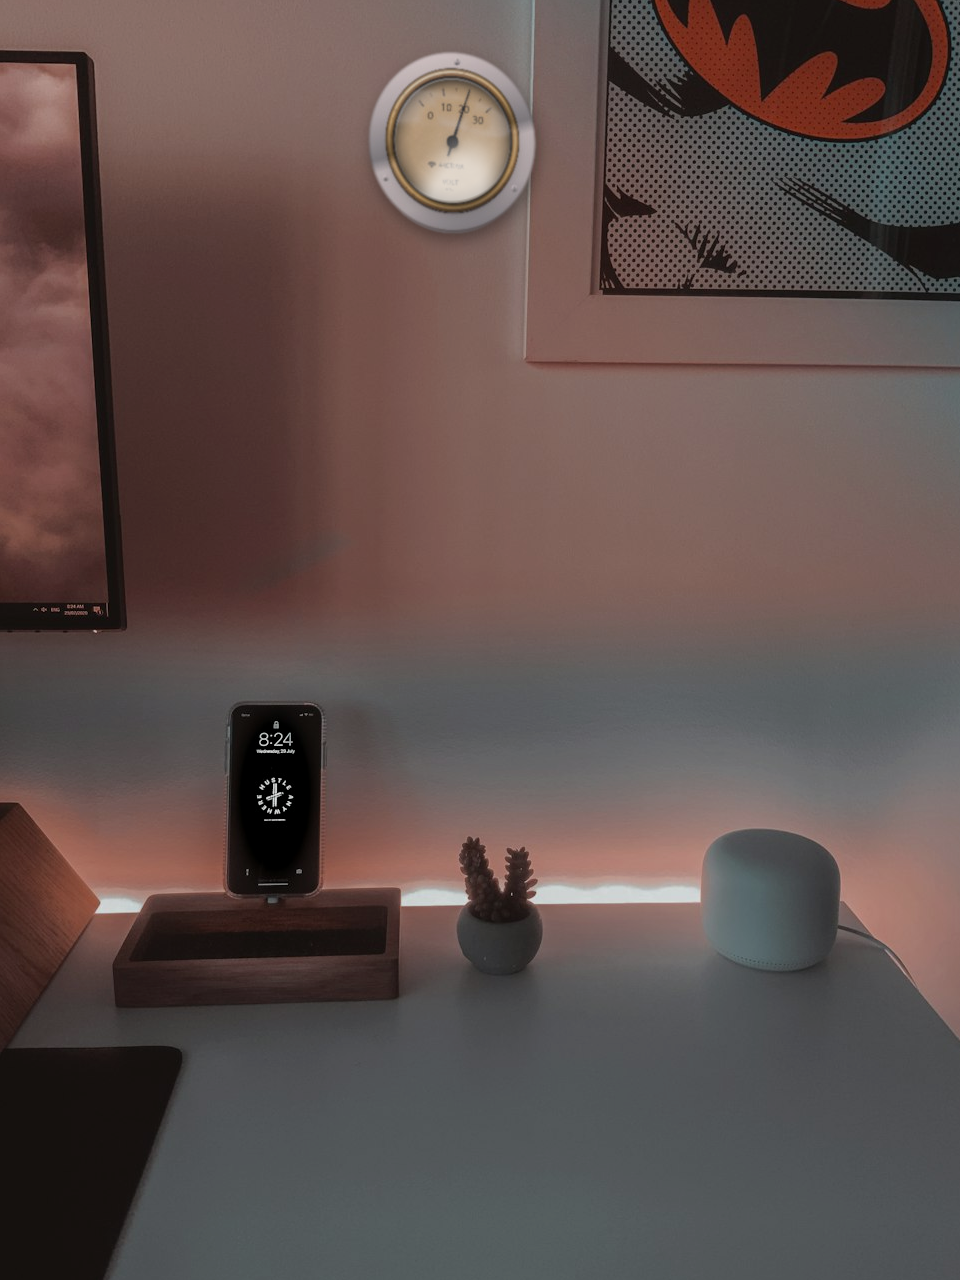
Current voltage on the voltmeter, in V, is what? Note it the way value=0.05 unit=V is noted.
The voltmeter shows value=20 unit=V
